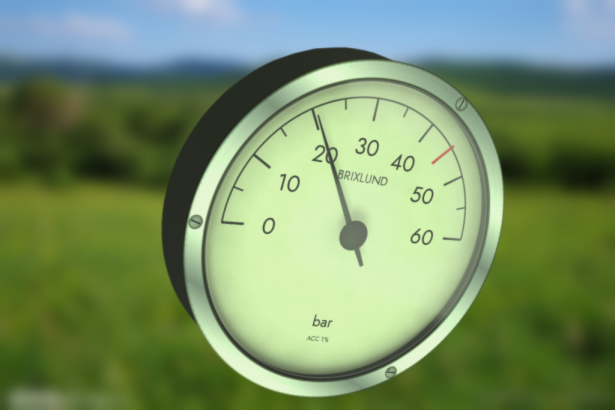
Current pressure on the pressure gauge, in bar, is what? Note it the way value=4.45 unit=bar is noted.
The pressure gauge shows value=20 unit=bar
